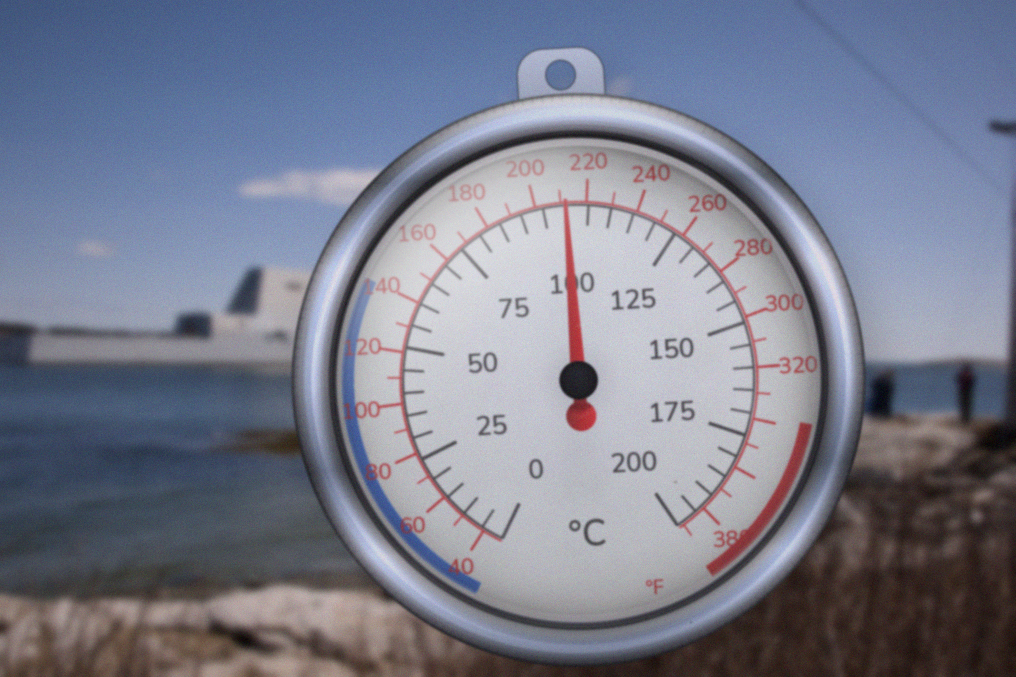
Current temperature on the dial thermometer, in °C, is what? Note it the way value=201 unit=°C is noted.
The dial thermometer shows value=100 unit=°C
